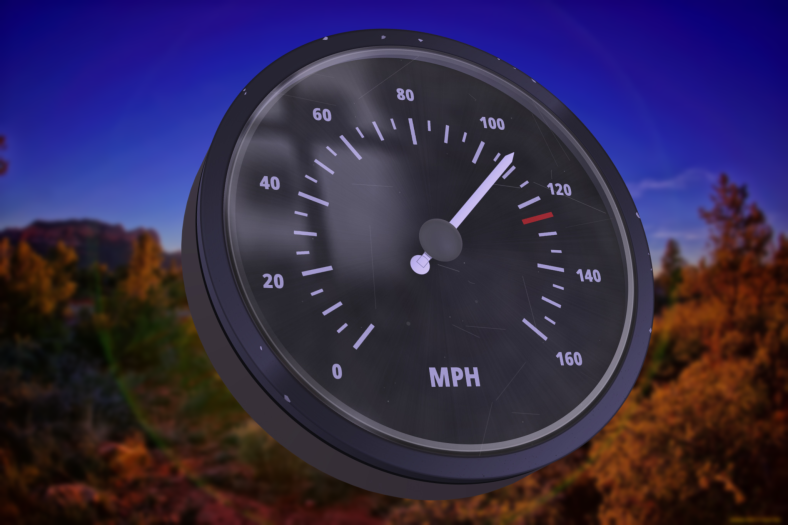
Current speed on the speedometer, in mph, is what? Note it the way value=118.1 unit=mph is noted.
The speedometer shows value=107.5 unit=mph
